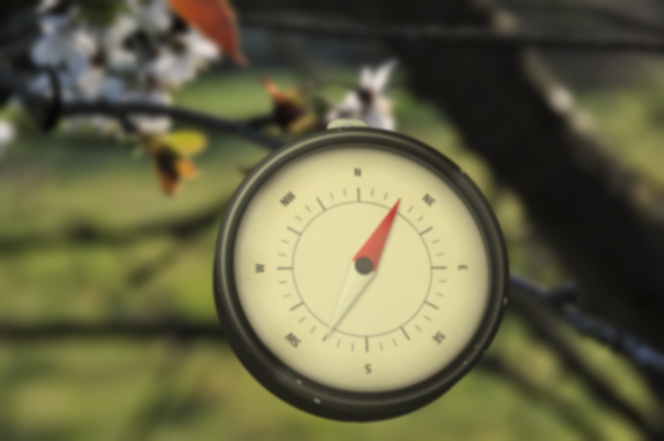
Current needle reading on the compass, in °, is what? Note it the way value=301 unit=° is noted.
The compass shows value=30 unit=°
